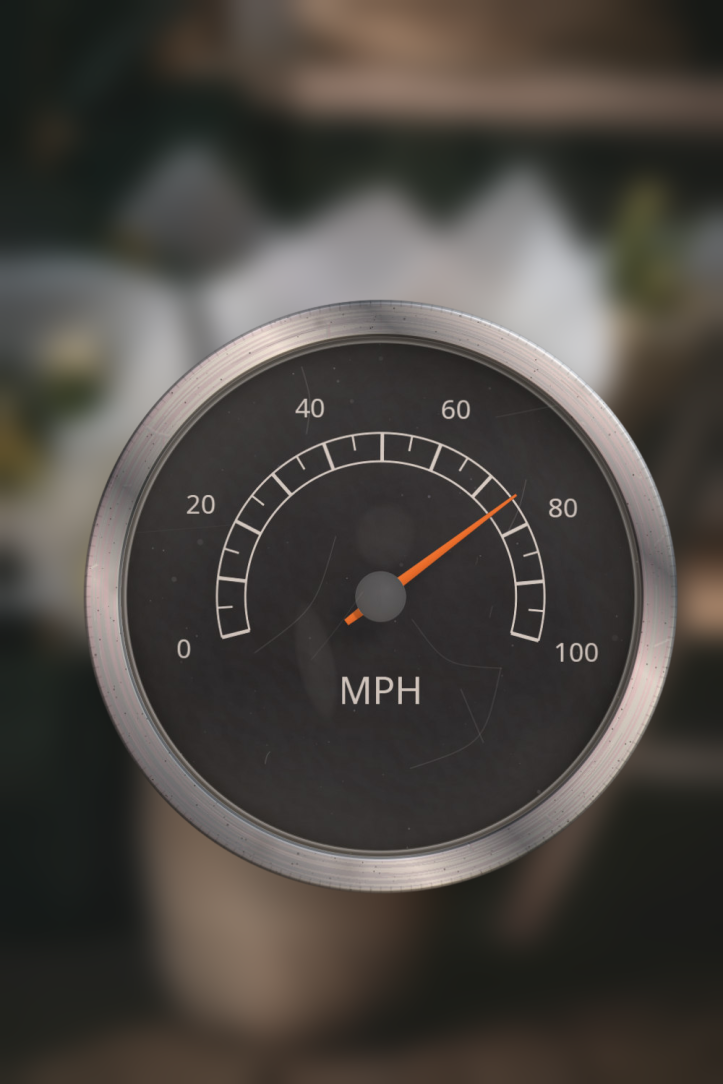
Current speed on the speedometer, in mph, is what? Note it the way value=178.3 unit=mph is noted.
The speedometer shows value=75 unit=mph
